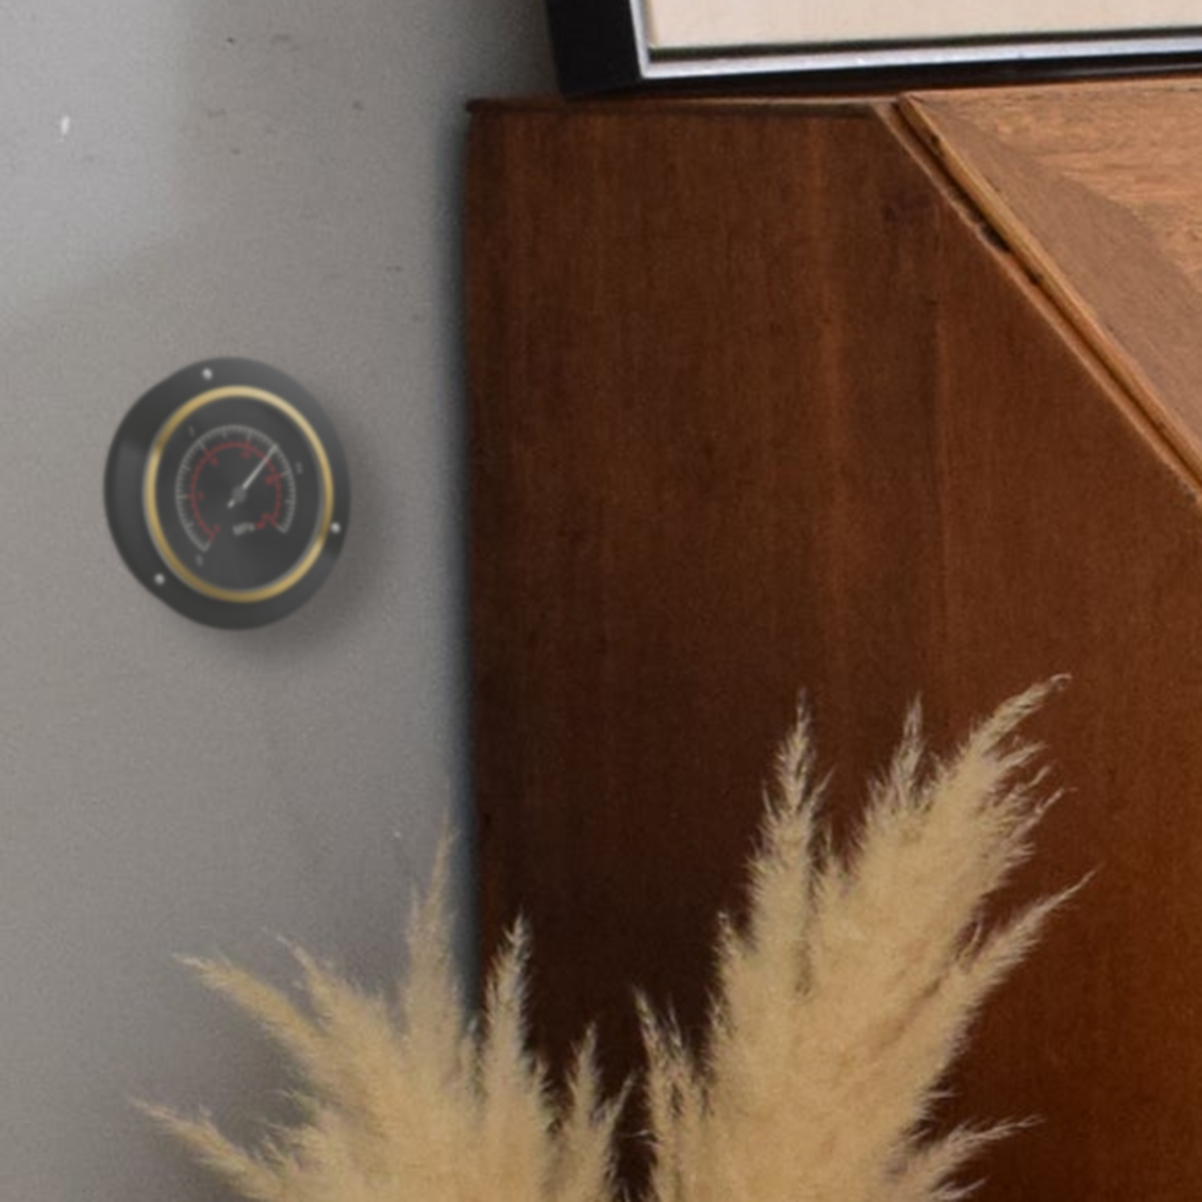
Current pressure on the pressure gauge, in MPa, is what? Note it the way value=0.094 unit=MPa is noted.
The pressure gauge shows value=1.75 unit=MPa
